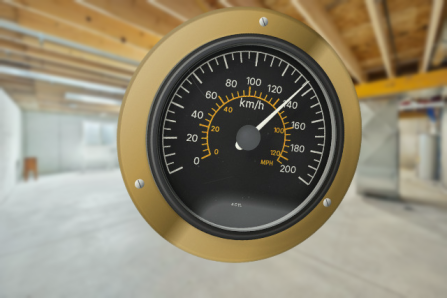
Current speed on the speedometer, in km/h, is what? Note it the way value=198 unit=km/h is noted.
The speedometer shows value=135 unit=km/h
